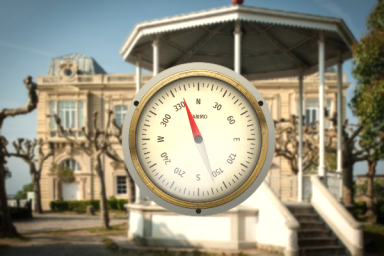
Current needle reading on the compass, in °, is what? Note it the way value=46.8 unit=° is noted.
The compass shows value=340 unit=°
